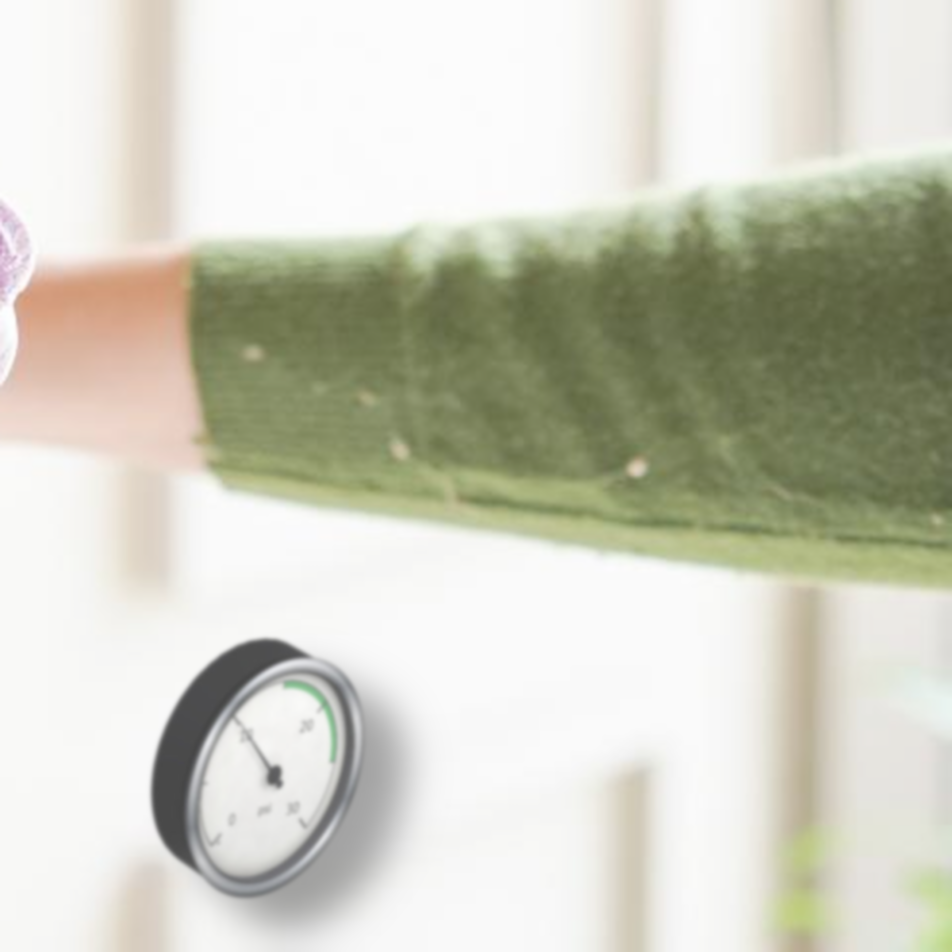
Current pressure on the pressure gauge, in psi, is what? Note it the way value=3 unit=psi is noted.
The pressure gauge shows value=10 unit=psi
